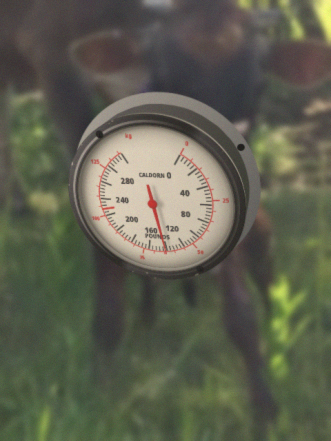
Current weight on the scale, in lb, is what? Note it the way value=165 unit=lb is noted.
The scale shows value=140 unit=lb
